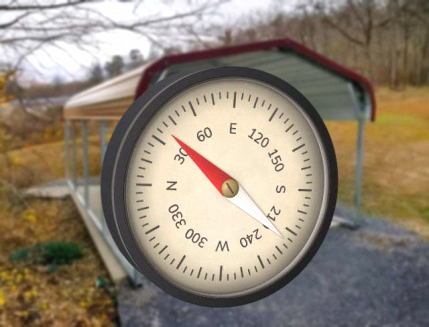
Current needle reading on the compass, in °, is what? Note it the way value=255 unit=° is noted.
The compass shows value=37.5 unit=°
